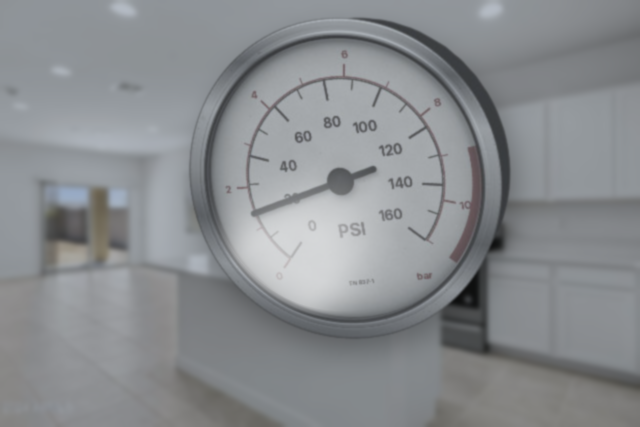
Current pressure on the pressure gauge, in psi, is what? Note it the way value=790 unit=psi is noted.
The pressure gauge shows value=20 unit=psi
